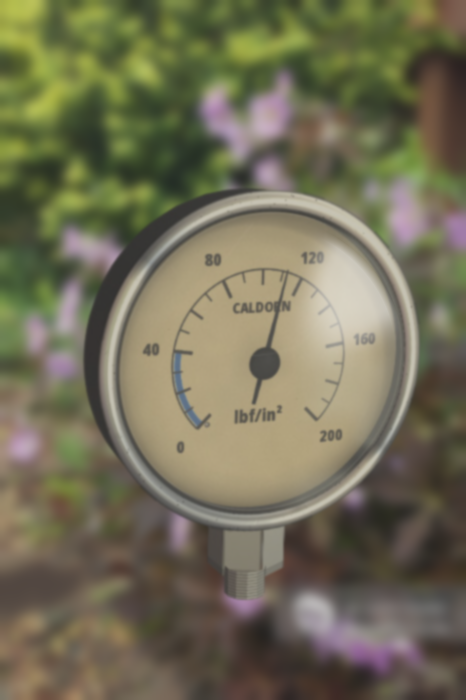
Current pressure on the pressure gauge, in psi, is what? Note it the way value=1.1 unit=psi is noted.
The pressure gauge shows value=110 unit=psi
